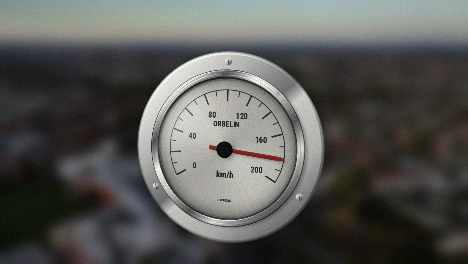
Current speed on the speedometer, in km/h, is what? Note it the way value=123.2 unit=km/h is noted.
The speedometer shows value=180 unit=km/h
